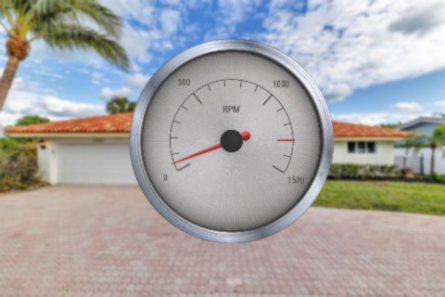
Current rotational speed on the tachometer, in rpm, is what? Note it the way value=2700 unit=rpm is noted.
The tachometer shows value=50 unit=rpm
